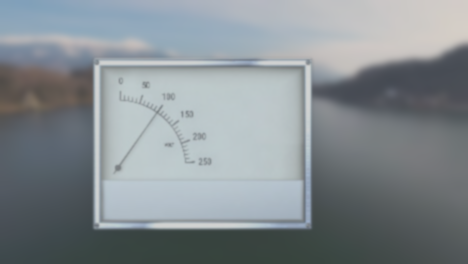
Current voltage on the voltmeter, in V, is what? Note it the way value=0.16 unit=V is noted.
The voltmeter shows value=100 unit=V
